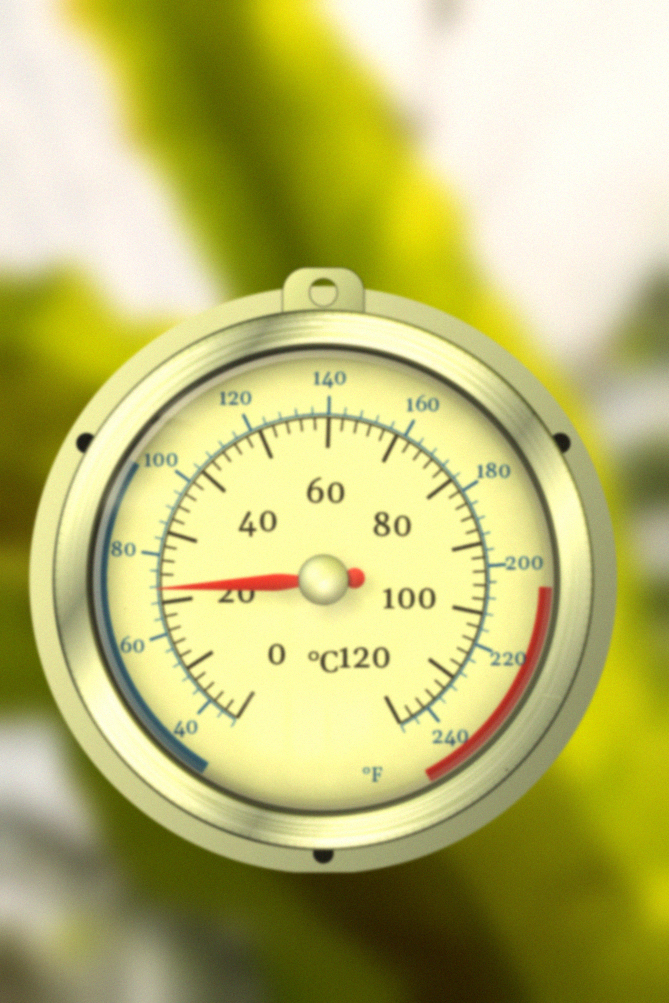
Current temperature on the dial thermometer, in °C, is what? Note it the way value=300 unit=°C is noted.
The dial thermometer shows value=22 unit=°C
